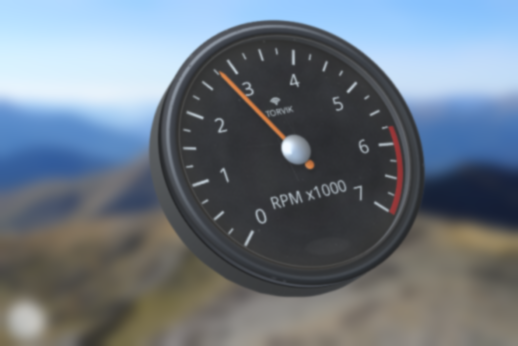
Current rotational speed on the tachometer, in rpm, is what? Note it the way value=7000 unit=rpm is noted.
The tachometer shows value=2750 unit=rpm
